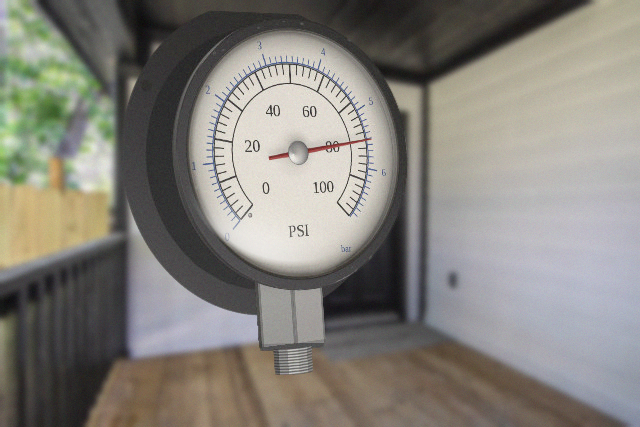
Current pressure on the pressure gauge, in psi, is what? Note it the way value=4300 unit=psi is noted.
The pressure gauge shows value=80 unit=psi
